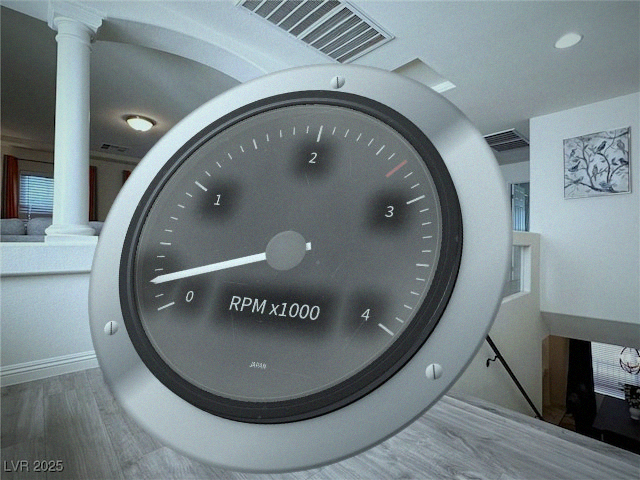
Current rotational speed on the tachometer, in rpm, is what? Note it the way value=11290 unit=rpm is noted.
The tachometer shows value=200 unit=rpm
